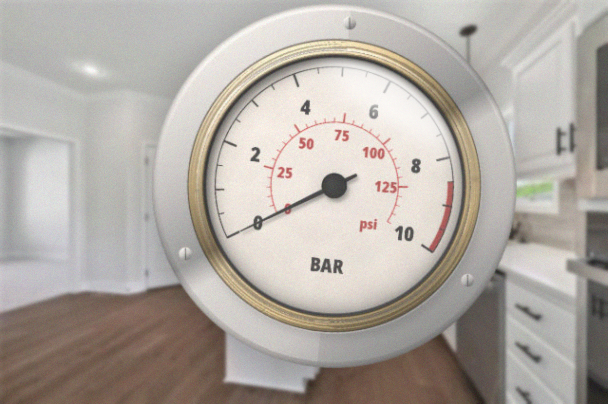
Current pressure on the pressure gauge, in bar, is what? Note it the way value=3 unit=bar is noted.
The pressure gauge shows value=0 unit=bar
